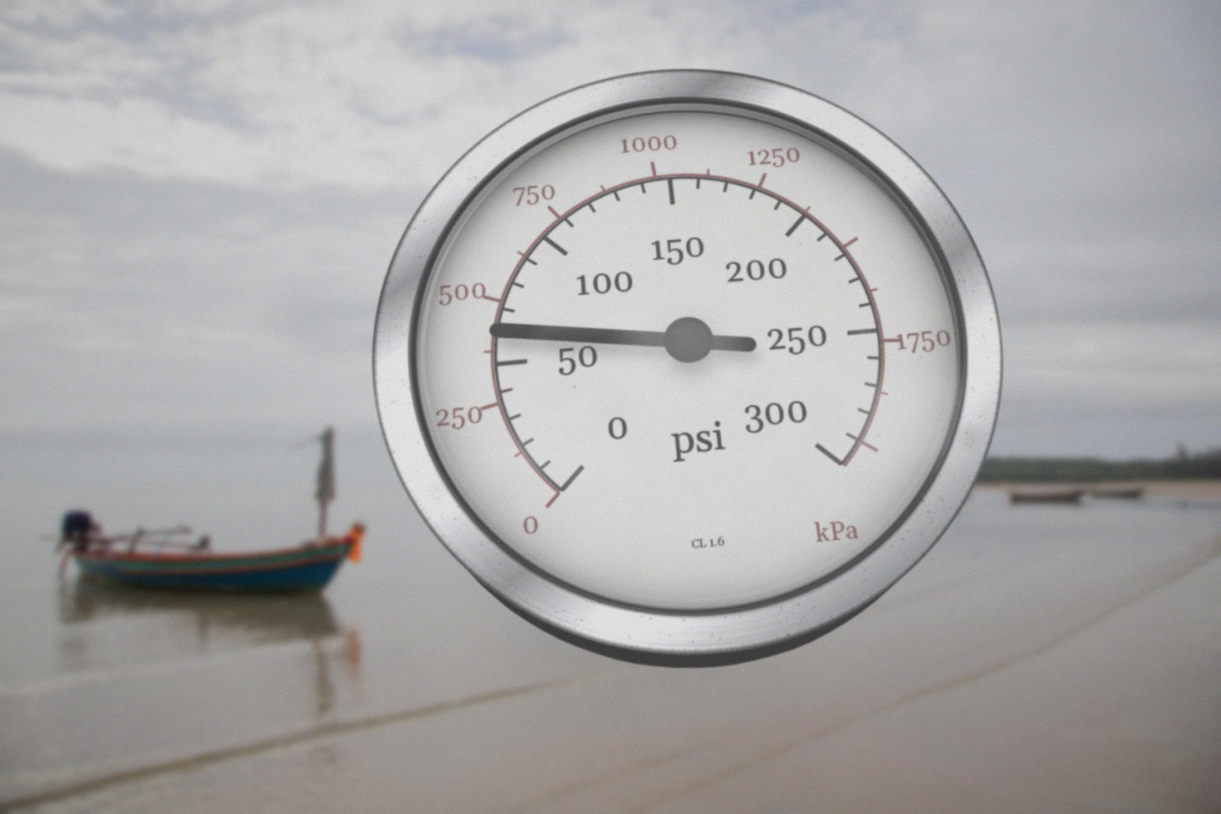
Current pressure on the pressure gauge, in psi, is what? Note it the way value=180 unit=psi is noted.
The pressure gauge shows value=60 unit=psi
